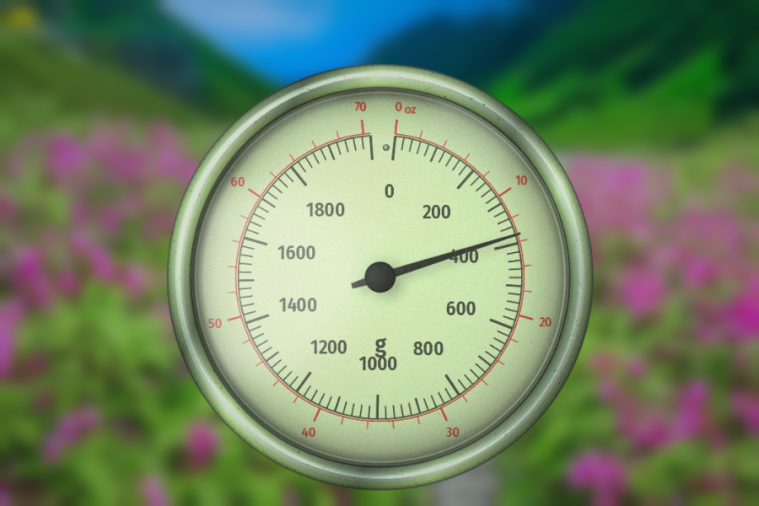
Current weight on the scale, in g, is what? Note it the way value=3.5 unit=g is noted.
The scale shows value=380 unit=g
